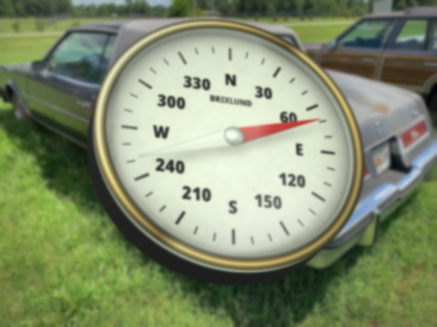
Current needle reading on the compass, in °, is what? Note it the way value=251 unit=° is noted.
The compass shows value=70 unit=°
